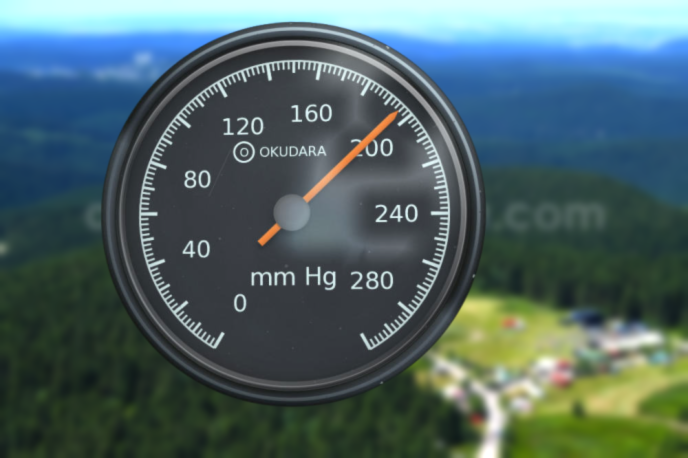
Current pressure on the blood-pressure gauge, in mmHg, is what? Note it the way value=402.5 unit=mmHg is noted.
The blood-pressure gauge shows value=196 unit=mmHg
